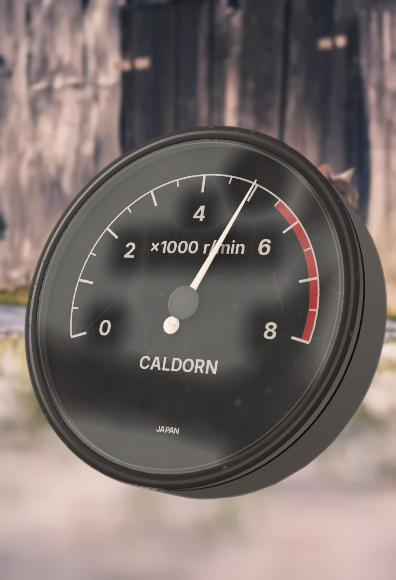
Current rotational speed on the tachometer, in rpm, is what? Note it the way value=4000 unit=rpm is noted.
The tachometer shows value=5000 unit=rpm
